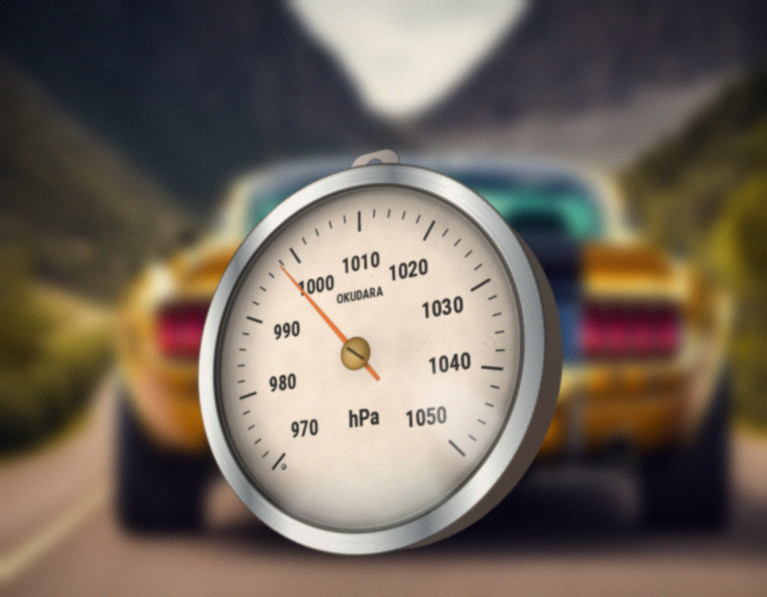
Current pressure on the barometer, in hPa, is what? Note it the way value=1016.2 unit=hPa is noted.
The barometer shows value=998 unit=hPa
